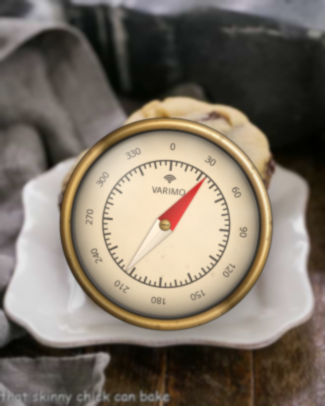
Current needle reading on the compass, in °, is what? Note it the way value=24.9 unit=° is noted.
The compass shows value=35 unit=°
